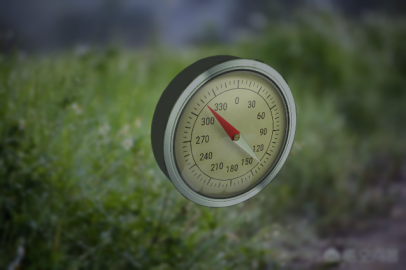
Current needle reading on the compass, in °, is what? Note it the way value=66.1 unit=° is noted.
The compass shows value=315 unit=°
